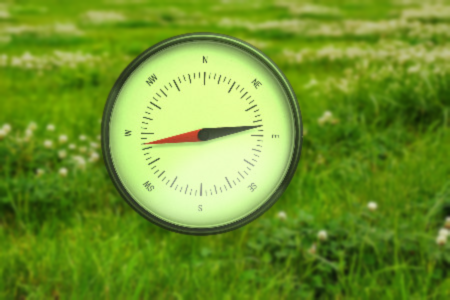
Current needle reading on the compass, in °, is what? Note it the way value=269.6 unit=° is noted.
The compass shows value=260 unit=°
